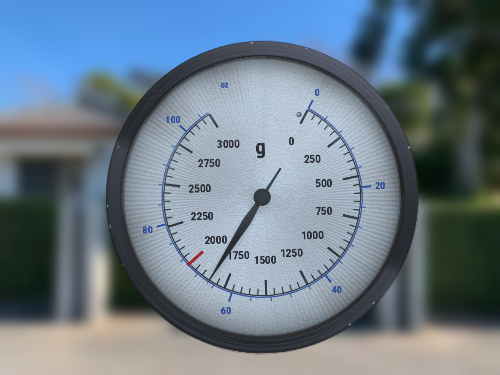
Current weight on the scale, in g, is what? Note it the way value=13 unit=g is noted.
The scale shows value=1850 unit=g
